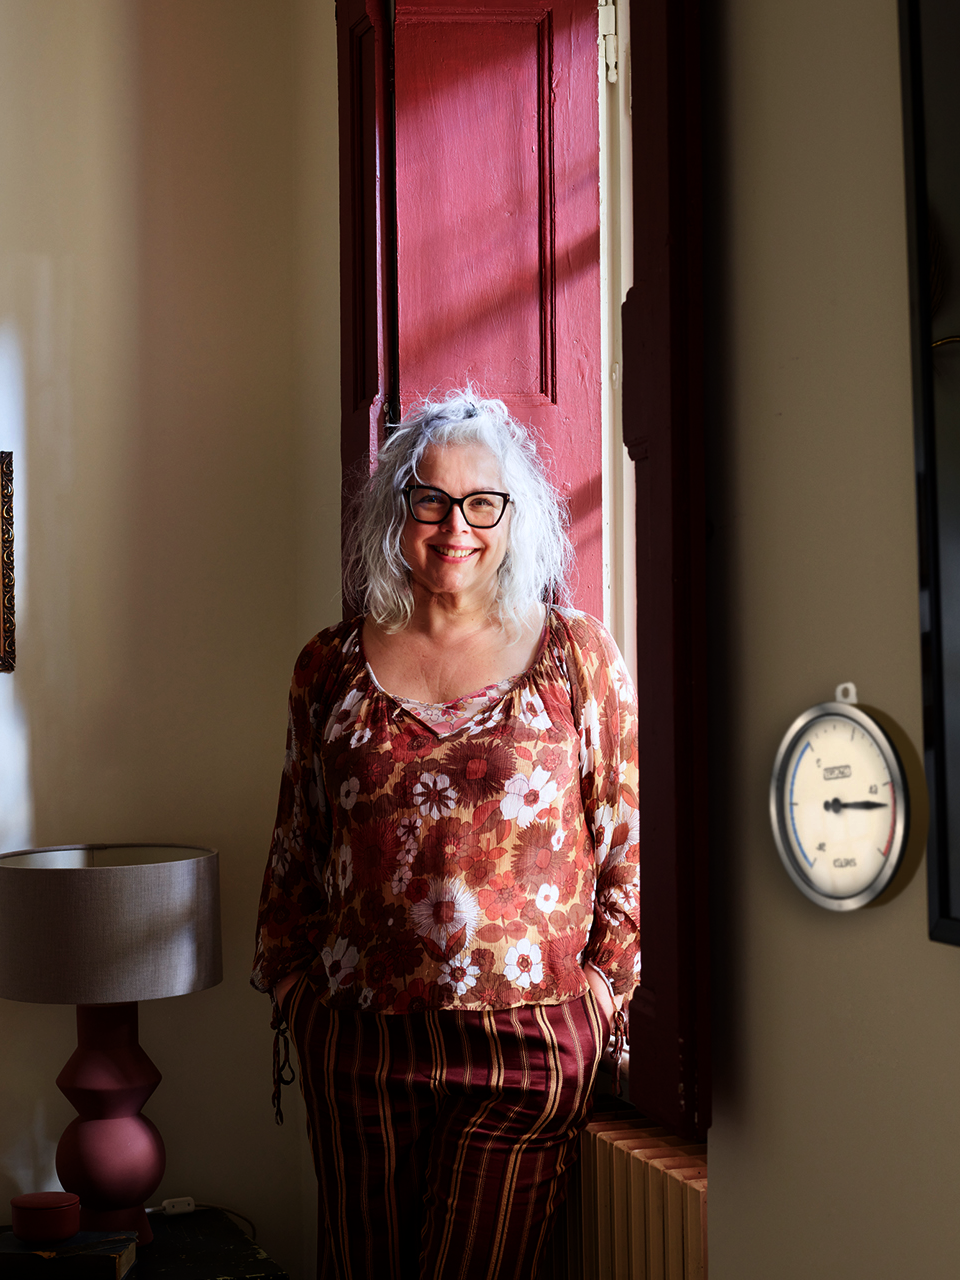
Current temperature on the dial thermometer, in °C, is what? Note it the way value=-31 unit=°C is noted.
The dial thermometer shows value=46 unit=°C
